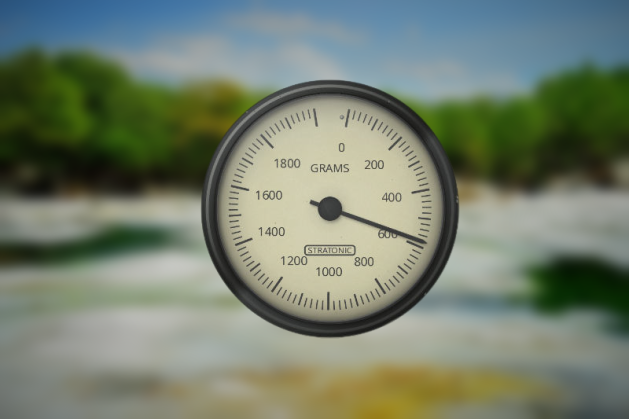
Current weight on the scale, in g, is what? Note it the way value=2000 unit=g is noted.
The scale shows value=580 unit=g
